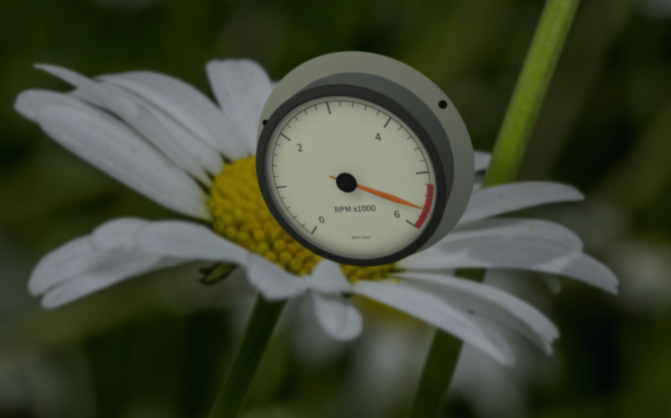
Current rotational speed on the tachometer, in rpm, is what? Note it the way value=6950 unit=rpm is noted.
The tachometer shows value=5600 unit=rpm
